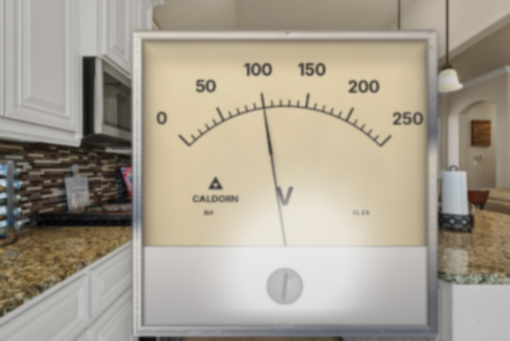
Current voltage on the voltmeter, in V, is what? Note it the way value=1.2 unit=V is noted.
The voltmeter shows value=100 unit=V
